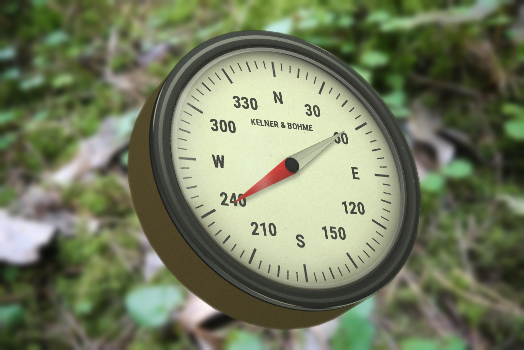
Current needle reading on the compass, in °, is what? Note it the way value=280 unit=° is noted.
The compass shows value=237.5 unit=°
